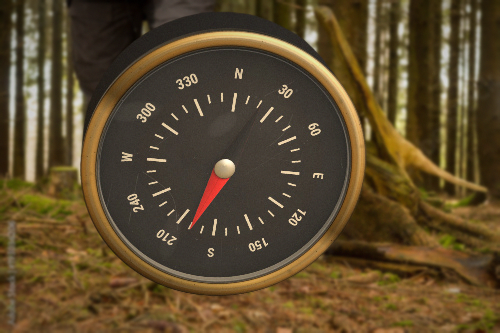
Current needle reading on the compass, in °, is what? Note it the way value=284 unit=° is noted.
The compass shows value=200 unit=°
